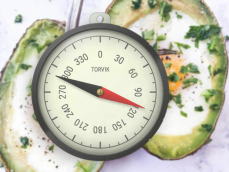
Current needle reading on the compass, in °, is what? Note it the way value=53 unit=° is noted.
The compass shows value=110 unit=°
